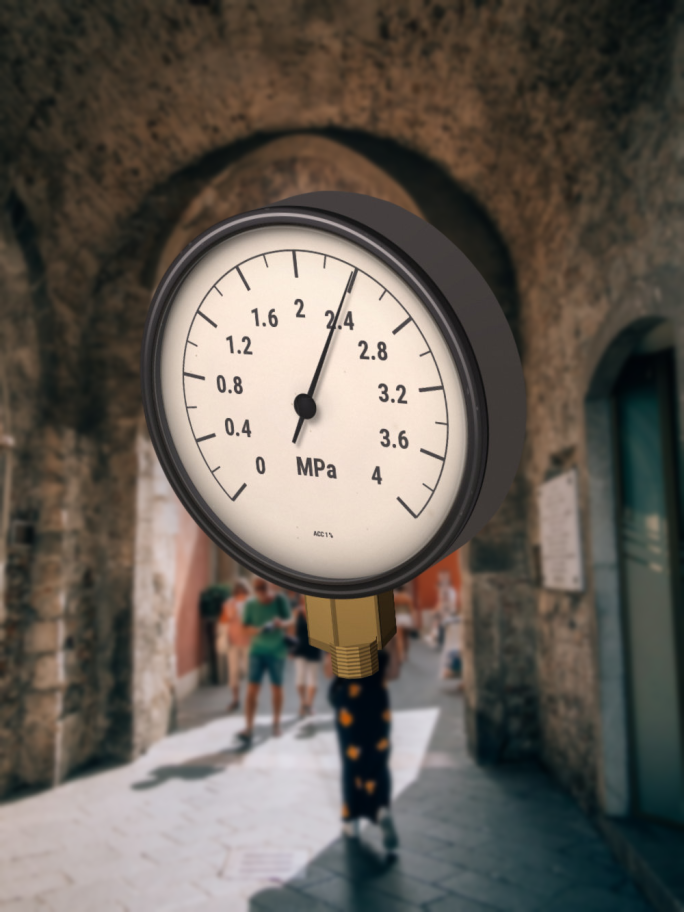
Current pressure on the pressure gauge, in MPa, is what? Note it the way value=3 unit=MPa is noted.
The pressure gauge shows value=2.4 unit=MPa
